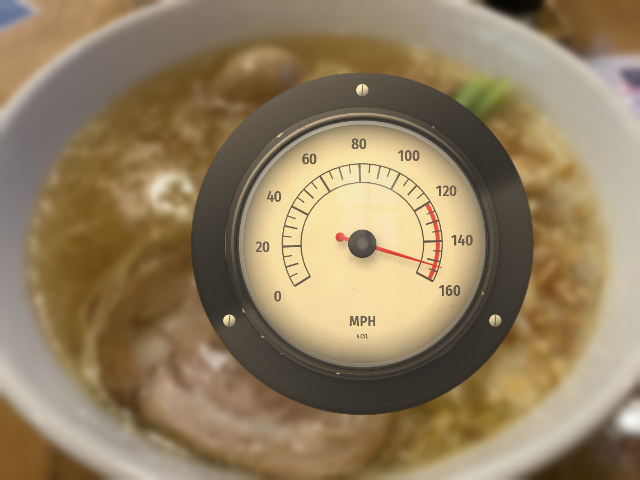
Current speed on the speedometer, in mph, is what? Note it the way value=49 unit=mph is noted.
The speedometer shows value=152.5 unit=mph
